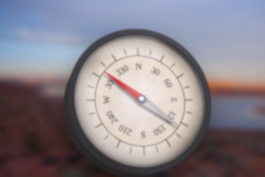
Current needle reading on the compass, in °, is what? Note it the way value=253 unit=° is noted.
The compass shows value=307.5 unit=°
